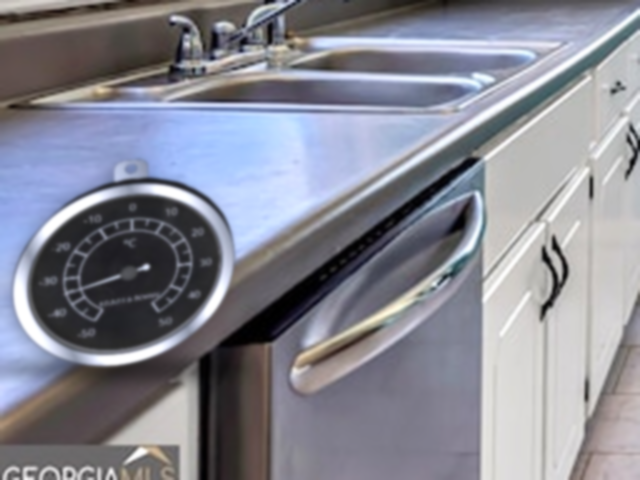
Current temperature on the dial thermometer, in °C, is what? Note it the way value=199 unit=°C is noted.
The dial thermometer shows value=-35 unit=°C
